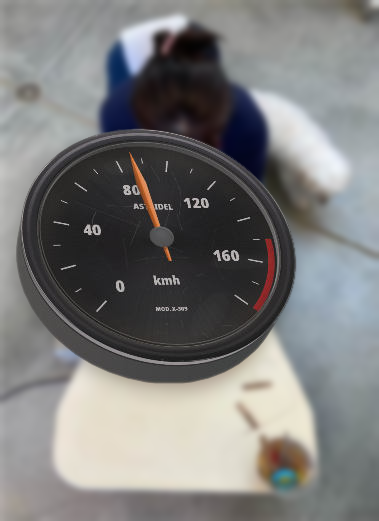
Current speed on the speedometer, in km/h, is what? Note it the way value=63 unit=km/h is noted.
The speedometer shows value=85 unit=km/h
